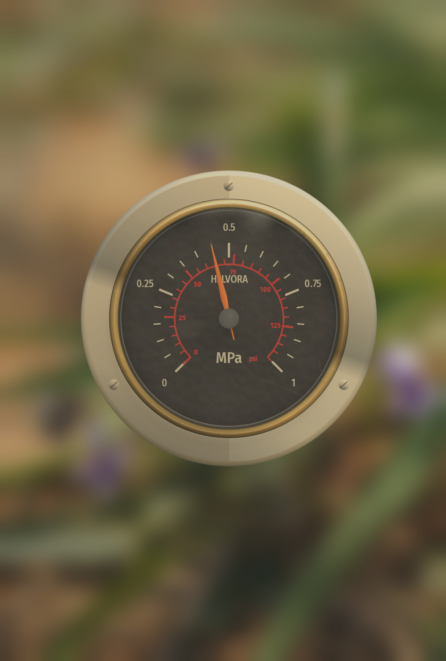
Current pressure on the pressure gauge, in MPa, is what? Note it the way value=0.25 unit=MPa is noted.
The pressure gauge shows value=0.45 unit=MPa
